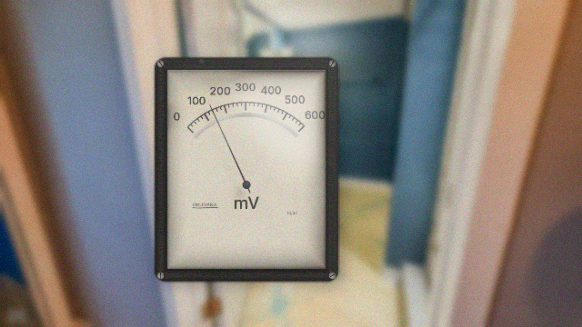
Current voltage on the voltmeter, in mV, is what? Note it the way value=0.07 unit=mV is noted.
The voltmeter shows value=140 unit=mV
